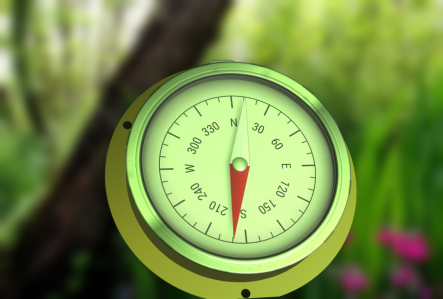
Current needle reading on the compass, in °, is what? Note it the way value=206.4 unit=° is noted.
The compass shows value=190 unit=°
